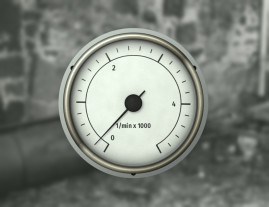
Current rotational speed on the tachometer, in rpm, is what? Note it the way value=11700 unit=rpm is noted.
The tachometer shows value=200 unit=rpm
